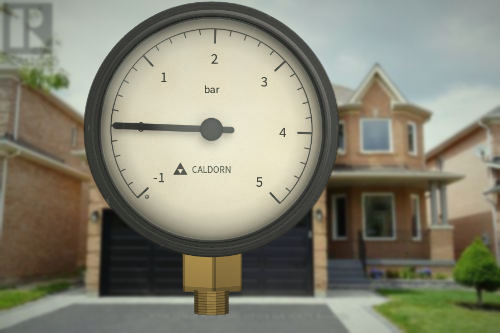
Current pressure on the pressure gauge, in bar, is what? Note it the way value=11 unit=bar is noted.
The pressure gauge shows value=0 unit=bar
